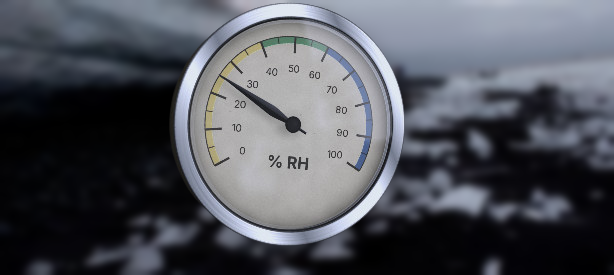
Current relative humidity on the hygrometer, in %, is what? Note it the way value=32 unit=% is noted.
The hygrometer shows value=25 unit=%
